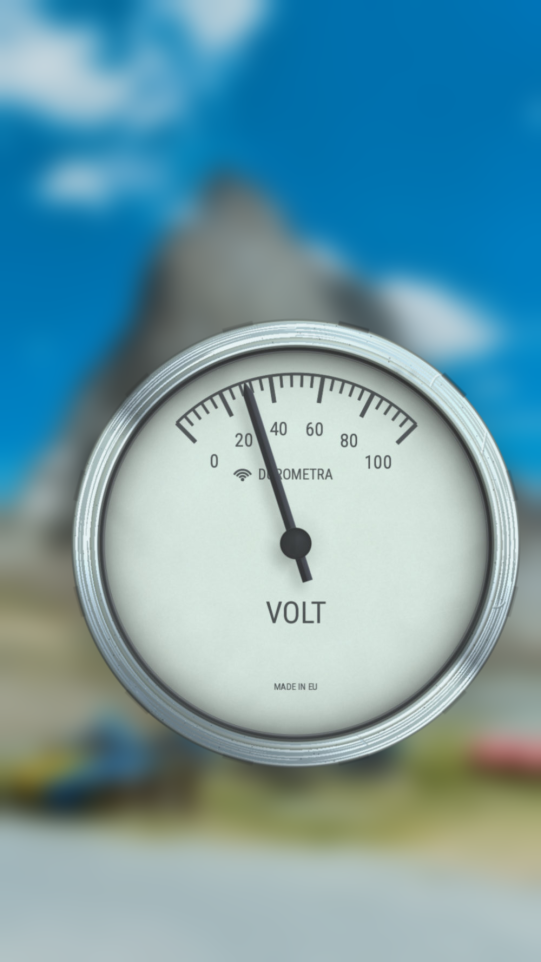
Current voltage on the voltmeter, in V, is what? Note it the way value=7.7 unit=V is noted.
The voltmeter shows value=30 unit=V
